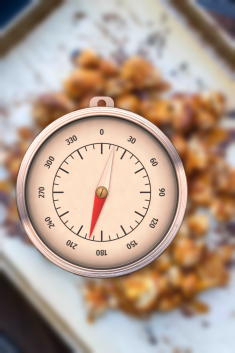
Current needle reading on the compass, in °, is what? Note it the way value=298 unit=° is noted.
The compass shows value=195 unit=°
